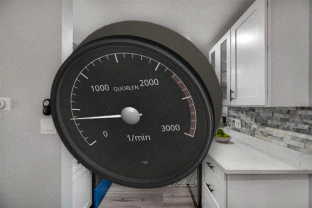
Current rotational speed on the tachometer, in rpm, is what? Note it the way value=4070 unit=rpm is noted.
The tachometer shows value=400 unit=rpm
